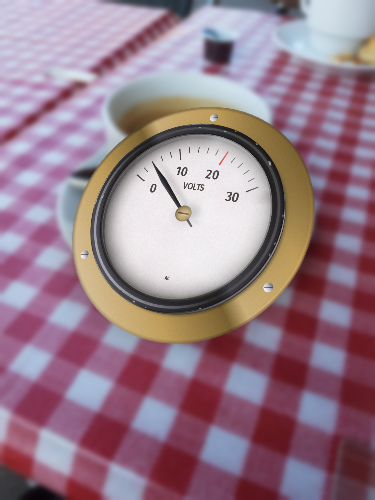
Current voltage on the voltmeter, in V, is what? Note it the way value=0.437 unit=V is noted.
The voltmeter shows value=4 unit=V
